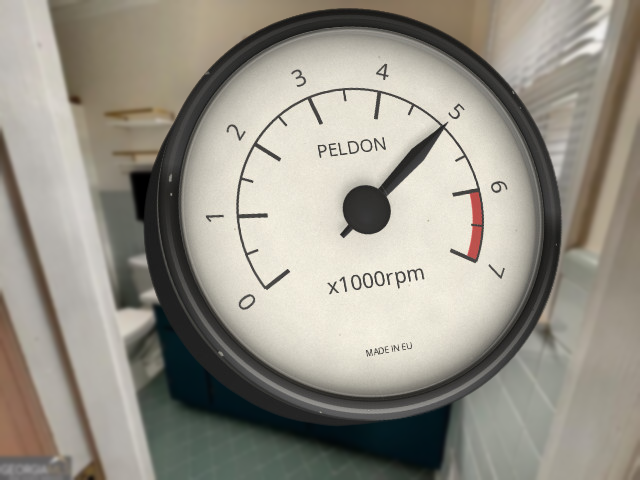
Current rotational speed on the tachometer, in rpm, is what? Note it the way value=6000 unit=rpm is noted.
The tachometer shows value=5000 unit=rpm
